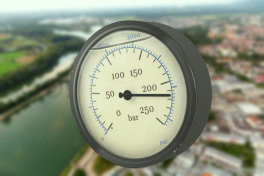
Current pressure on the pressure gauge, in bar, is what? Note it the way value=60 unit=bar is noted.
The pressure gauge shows value=215 unit=bar
